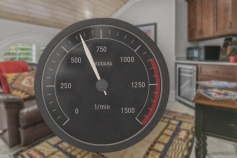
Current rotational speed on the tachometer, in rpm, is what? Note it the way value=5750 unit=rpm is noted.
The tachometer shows value=625 unit=rpm
